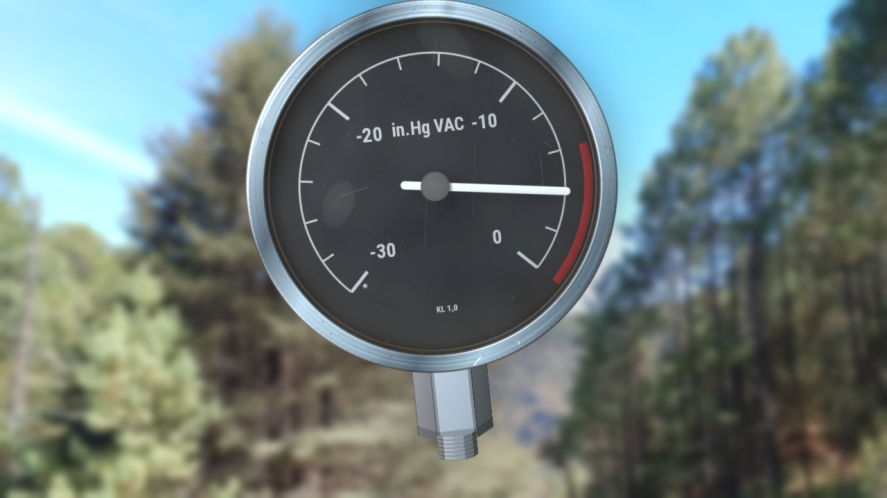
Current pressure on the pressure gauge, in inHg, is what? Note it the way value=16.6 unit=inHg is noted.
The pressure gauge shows value=-4 unit=inHg
